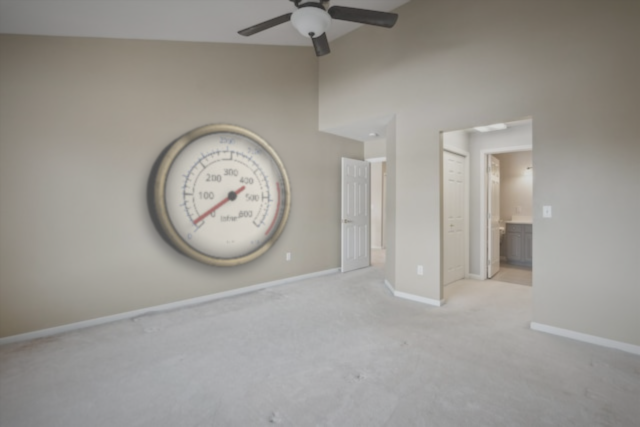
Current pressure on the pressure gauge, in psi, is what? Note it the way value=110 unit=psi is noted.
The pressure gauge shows value=20 unit=psi
